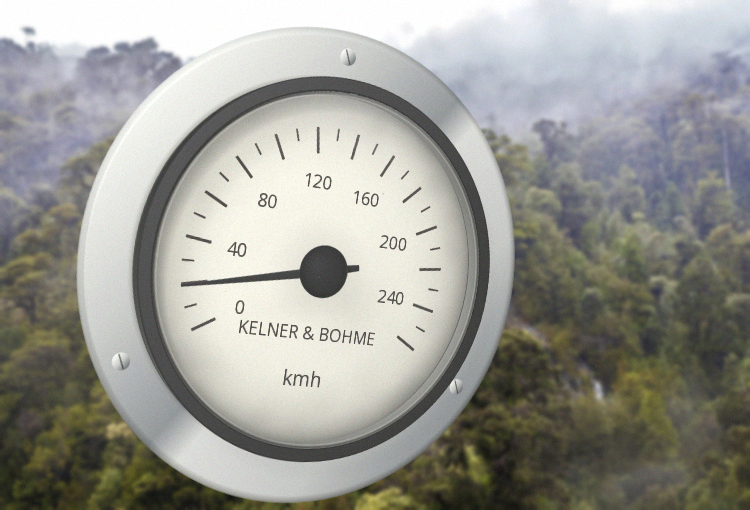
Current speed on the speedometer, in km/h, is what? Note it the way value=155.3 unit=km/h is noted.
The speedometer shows value=20 unit=km/h
